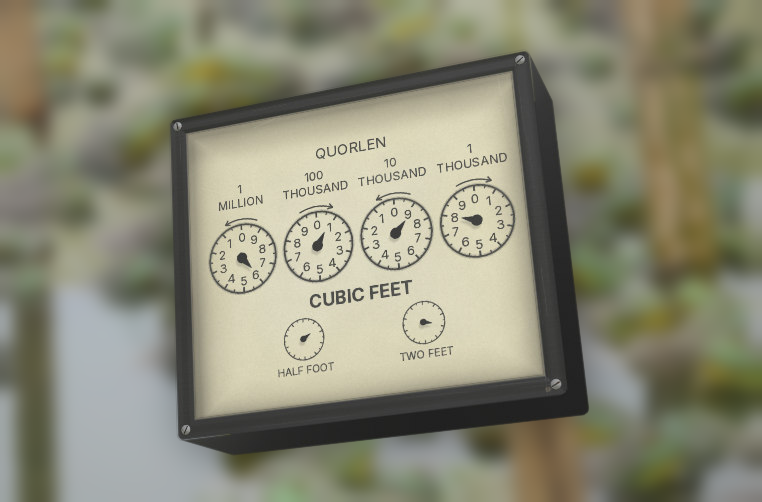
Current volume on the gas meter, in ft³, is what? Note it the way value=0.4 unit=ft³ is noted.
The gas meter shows value=608800 unit=ft³
